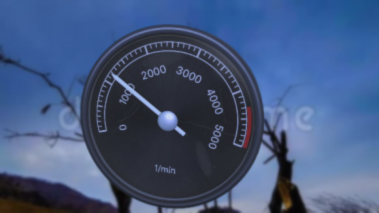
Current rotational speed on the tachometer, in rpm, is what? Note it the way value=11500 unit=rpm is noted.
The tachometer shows value=1200 unit=rpm
